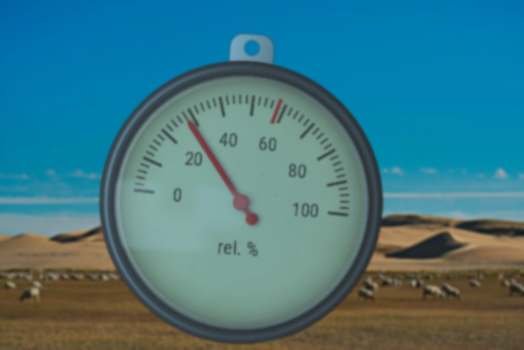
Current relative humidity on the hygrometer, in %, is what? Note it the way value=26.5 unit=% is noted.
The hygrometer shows value=28 unit=%
